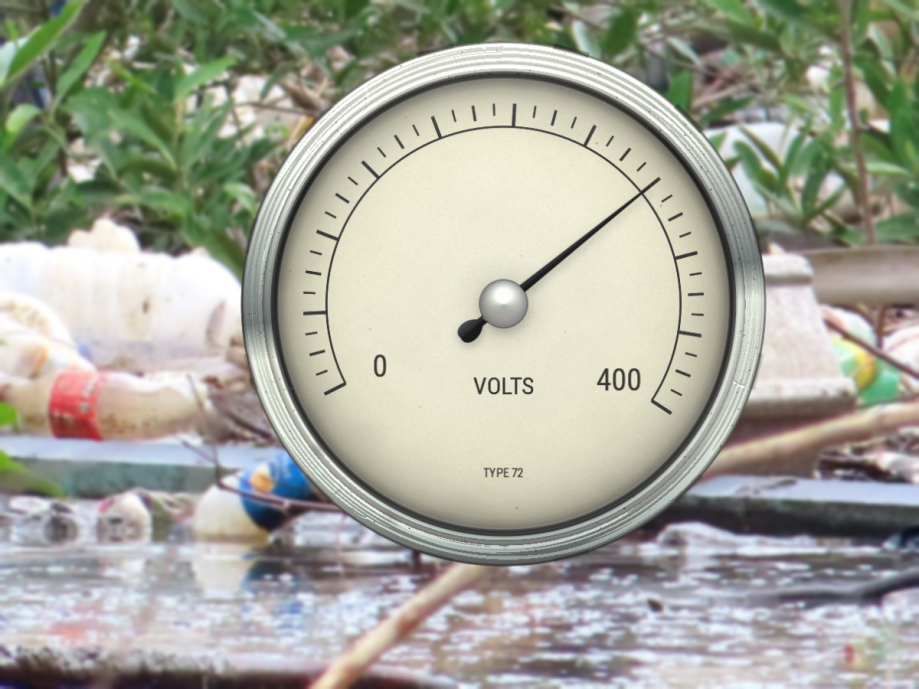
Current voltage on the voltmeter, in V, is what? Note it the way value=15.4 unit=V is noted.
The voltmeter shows value=280 unit=V
